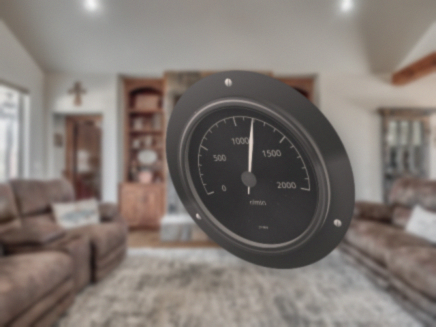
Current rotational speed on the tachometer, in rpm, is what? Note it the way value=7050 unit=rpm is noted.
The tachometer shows value=1200 unit=rpm
